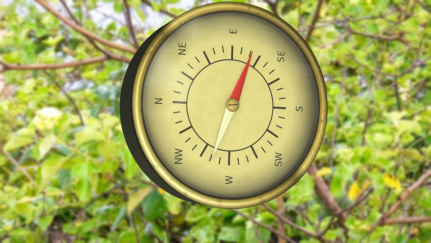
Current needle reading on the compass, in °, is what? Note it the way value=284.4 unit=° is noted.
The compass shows value=110 unit=°
